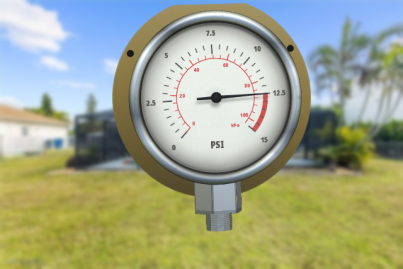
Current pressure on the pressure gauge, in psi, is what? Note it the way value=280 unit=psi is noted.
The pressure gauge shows value=12.5 unit=psi
